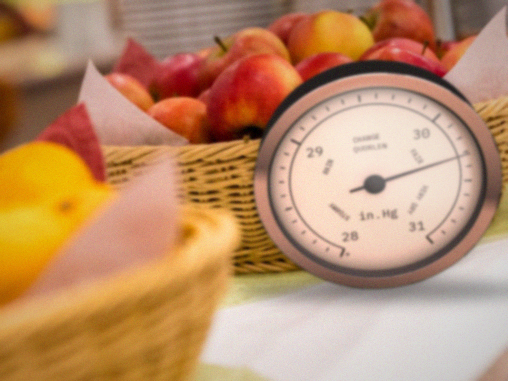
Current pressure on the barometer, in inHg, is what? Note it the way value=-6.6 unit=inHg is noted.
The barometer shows value=30.3 unit=inHg
